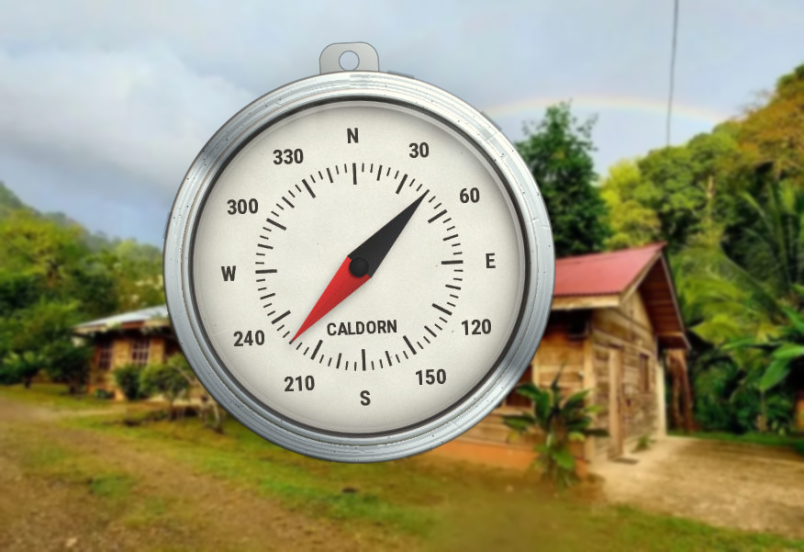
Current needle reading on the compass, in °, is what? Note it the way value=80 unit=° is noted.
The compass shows value=225 unit=°
